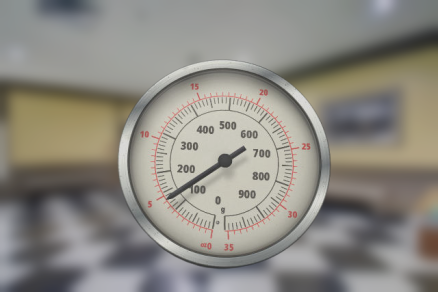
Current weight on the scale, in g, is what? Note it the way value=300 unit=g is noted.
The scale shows value=130 unit=g
